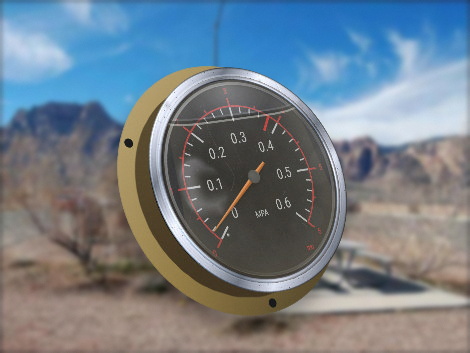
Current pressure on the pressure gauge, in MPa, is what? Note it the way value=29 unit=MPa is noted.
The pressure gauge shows value=0.02 unit=MPa
